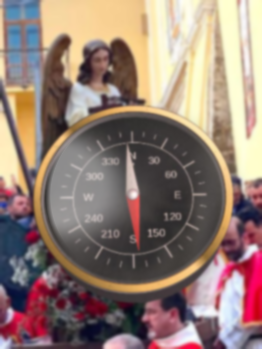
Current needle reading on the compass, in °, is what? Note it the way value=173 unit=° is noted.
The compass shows value=175 unit=°
